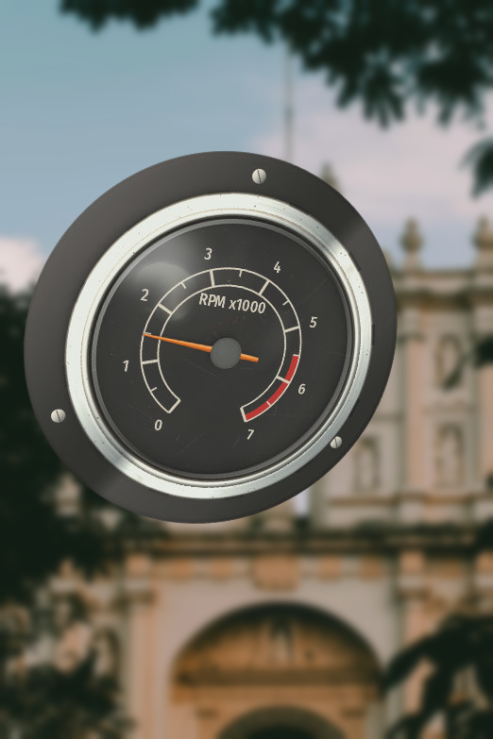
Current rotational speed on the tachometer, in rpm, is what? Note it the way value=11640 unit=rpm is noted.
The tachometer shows value=1500 unit=rpm
